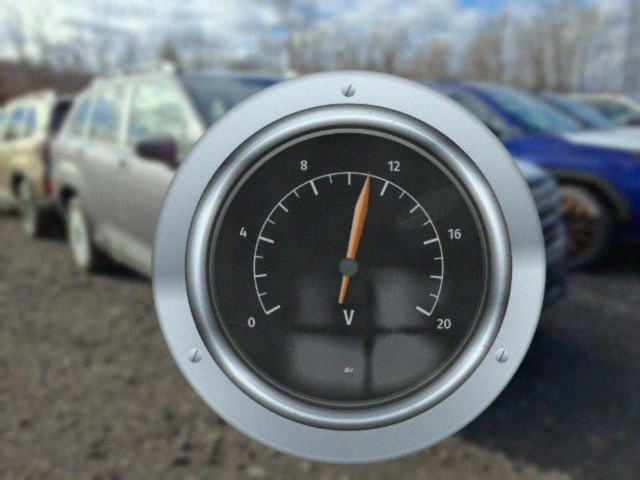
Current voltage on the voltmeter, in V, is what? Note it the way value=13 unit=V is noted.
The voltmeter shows value=11 unit=V
